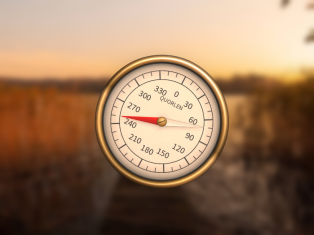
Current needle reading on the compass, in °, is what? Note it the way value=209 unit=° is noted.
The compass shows value=250 unit=°
